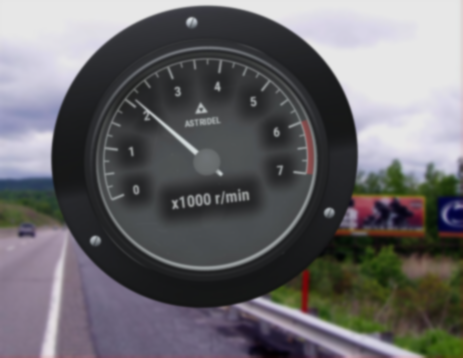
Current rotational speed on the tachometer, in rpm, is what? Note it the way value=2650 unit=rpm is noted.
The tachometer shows value=2125 unit=rpm
